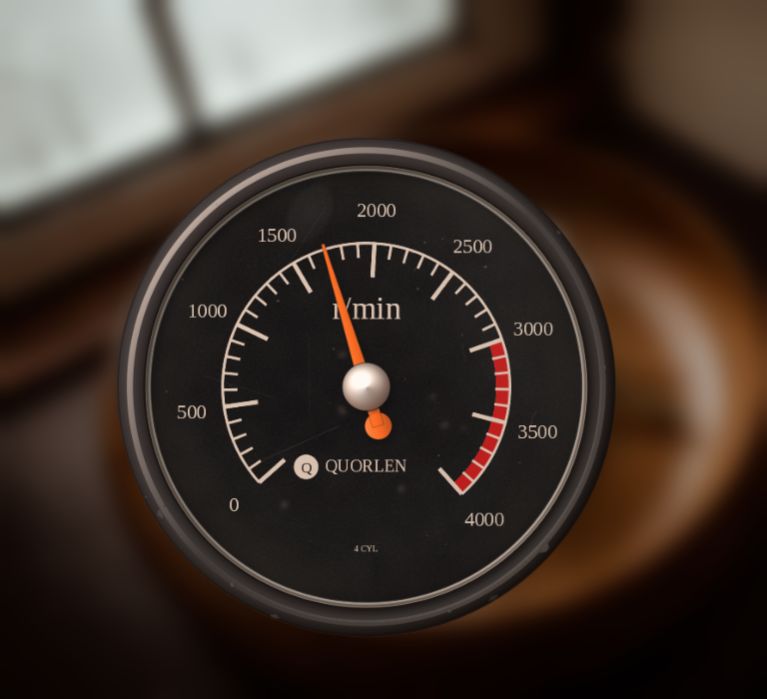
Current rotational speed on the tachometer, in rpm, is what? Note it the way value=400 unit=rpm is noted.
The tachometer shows value=1700 unit=rpm
